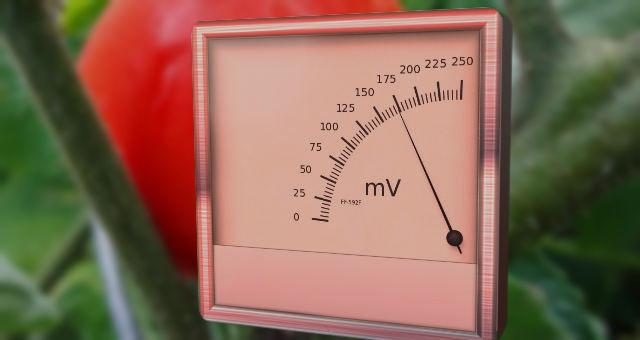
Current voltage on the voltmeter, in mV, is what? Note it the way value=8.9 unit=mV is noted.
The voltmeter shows value=175 unit=mV
